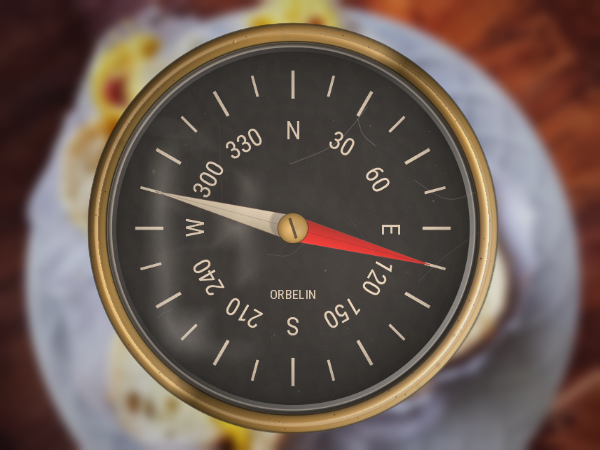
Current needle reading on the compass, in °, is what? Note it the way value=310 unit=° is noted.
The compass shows value=105 unit=°
